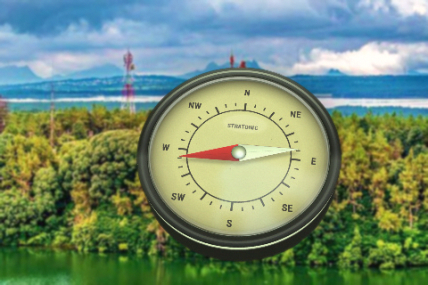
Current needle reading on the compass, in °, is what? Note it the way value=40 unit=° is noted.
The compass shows value=260 unit=°
